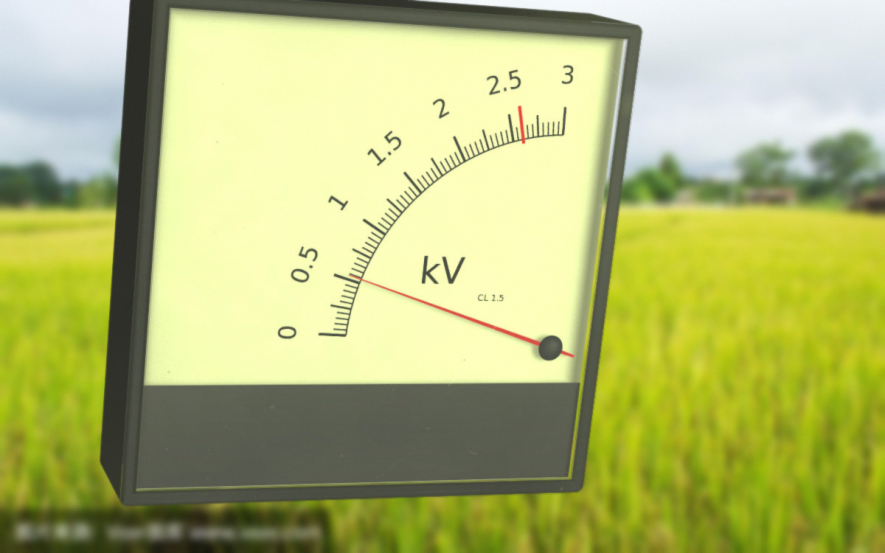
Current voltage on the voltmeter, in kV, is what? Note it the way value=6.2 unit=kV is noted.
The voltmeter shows value=0.55 unit=kV
